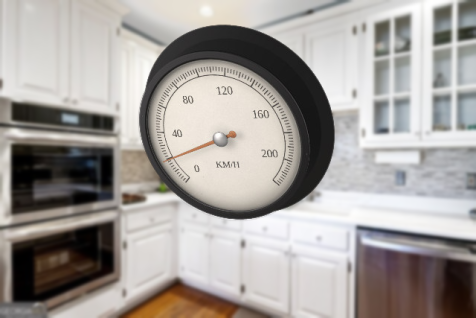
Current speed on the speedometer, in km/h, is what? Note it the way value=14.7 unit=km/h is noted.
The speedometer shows value=20 unit=km/h
